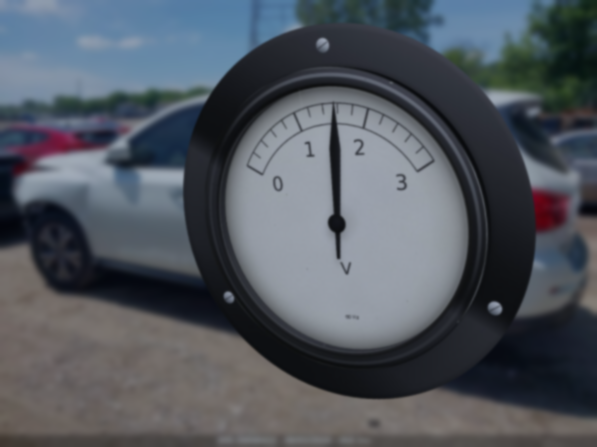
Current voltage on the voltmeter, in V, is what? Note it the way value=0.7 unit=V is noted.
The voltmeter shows value=1.6 unit=V
